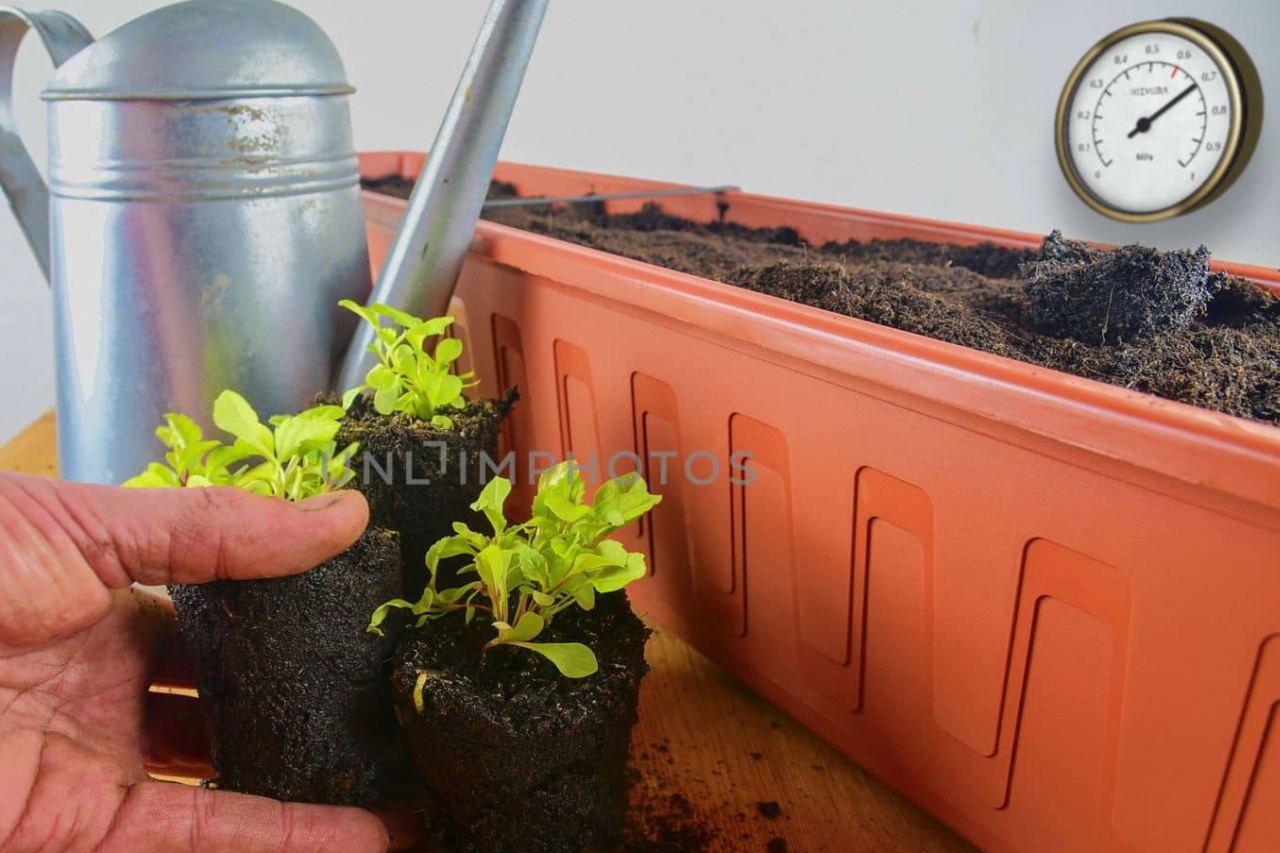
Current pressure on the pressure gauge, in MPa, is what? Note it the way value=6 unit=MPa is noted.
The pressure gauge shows value=0.7 unit=MPa
